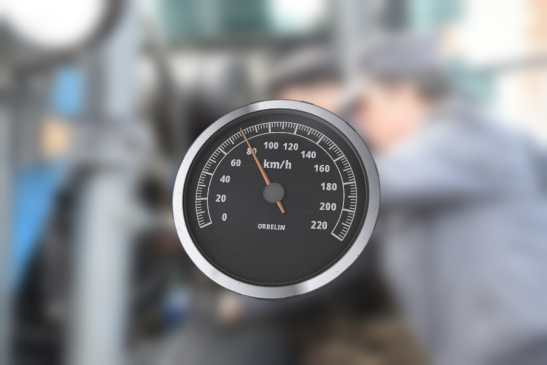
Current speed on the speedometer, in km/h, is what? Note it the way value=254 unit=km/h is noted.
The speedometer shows value=80 unit=km/h
